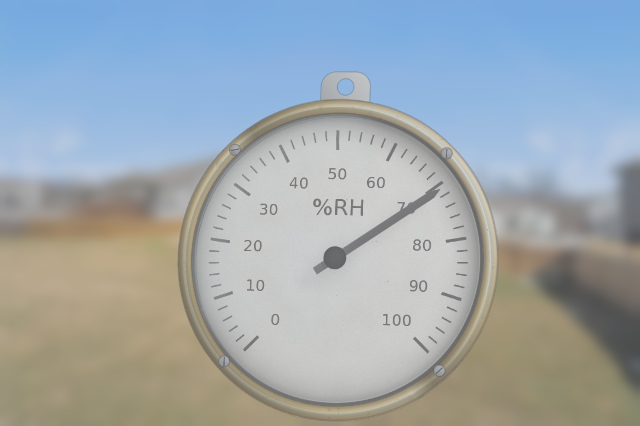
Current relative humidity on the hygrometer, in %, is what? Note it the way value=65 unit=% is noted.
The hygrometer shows value=71 unit=%
